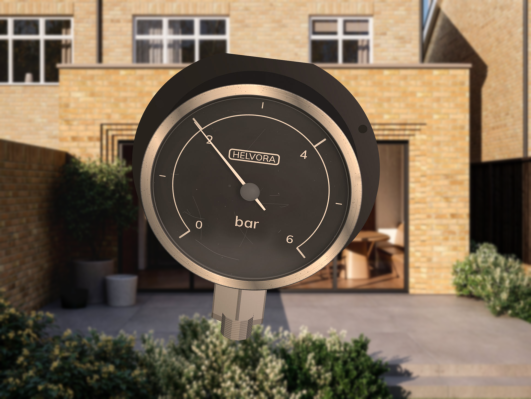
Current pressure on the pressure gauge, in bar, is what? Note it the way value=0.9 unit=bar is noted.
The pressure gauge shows value=2 unit=bar
